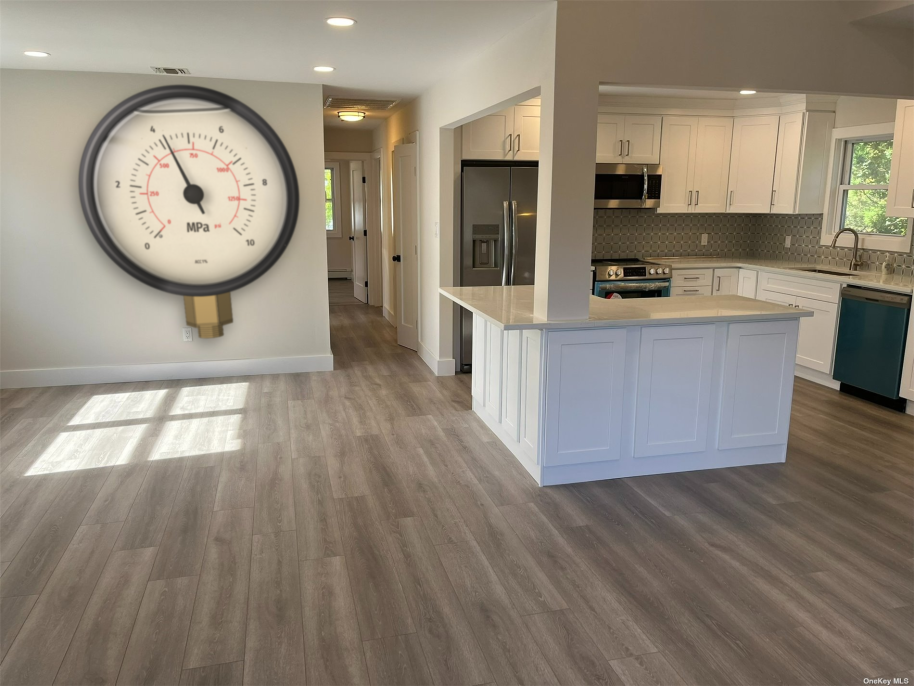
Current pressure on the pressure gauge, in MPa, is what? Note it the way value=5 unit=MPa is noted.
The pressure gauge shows value=4.2 unit=MPa
